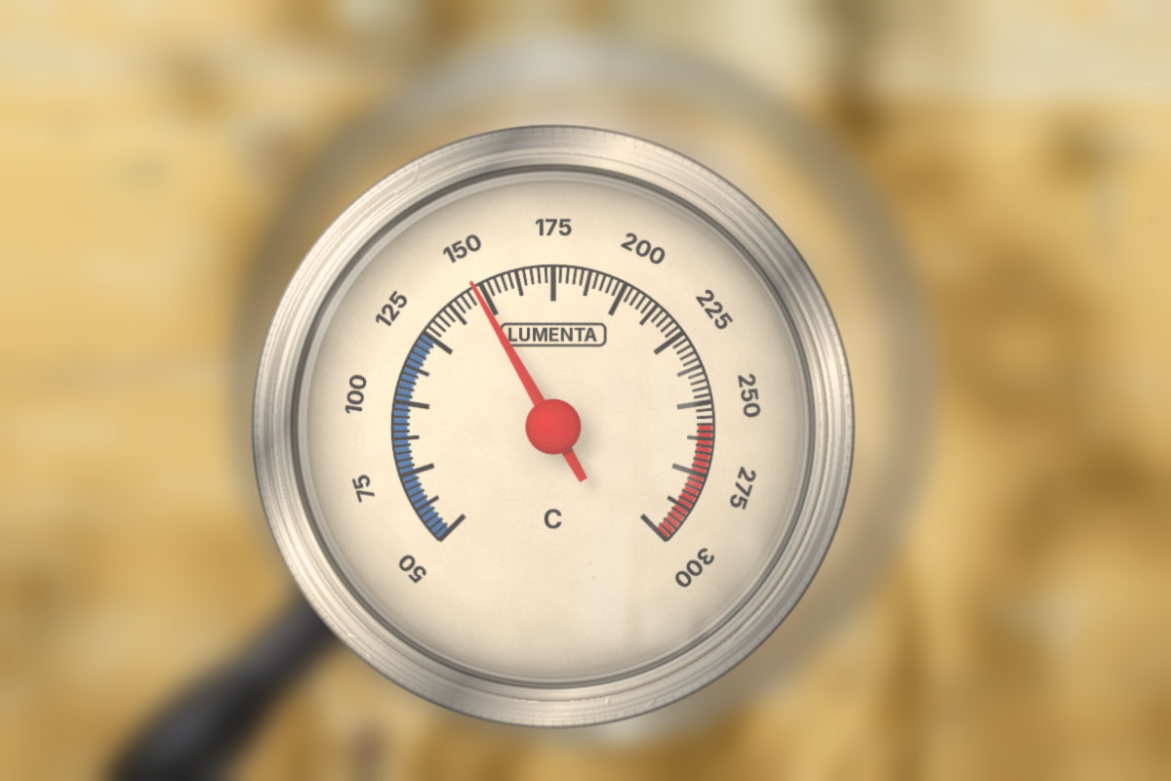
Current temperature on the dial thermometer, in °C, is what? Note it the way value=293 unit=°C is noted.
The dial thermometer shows value=147.5 unit=°C
